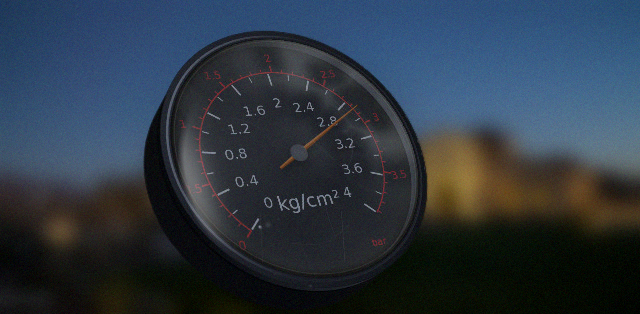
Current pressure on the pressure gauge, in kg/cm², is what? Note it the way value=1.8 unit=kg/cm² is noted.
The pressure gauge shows value=2.9 unit=kg/cm²
